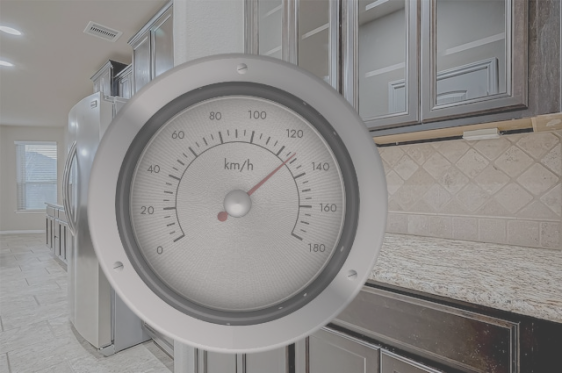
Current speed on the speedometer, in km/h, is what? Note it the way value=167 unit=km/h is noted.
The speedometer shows value=127.5 unit=km/h
